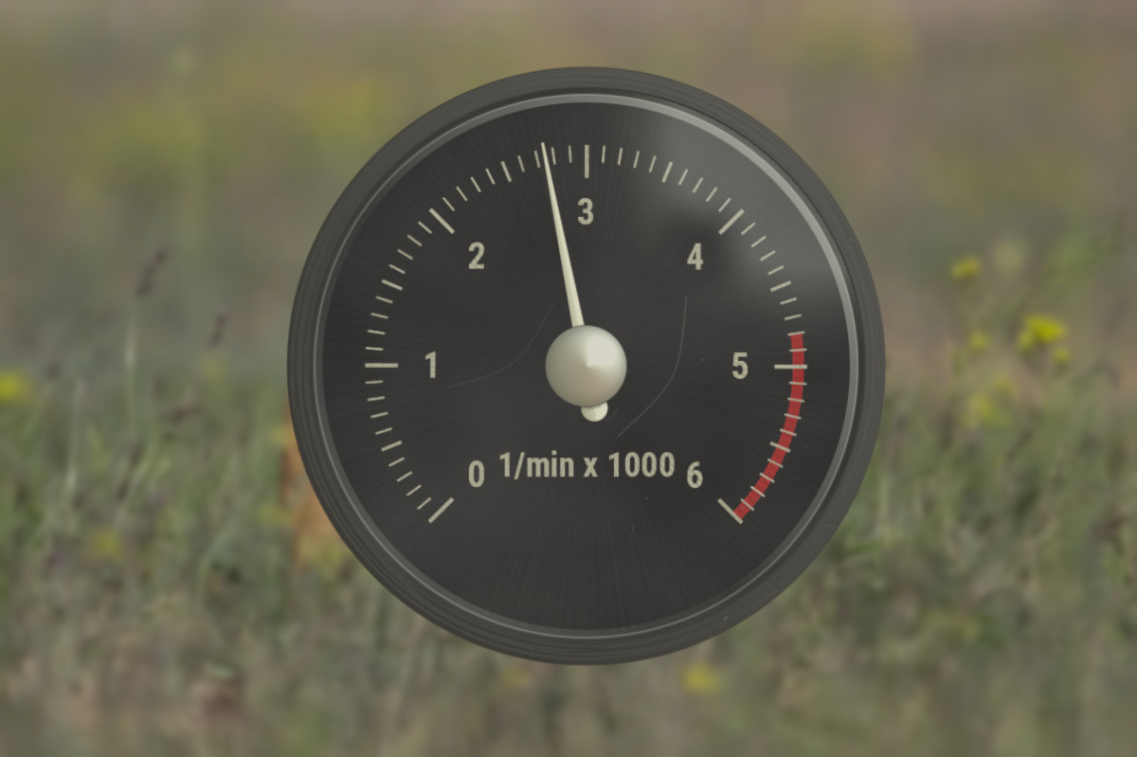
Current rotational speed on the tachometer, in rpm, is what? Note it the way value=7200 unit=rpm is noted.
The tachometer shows value=2750 unit=rpm
